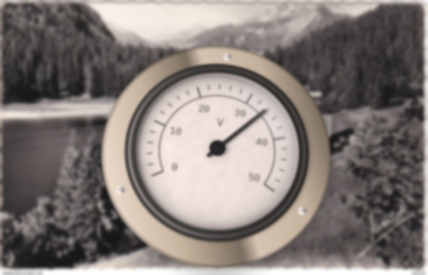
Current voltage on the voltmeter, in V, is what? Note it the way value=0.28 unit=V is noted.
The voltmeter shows value=34 unit=V
